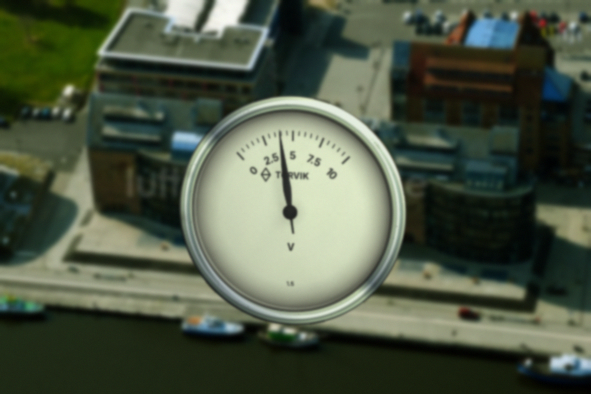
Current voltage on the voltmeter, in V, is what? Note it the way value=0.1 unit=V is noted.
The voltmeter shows value=4 unit=V
